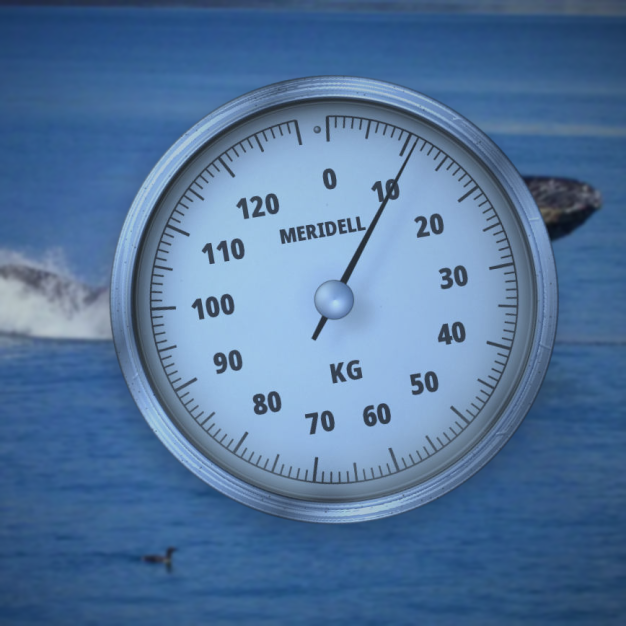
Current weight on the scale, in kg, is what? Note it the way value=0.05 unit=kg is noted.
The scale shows value=11 unit=kg
